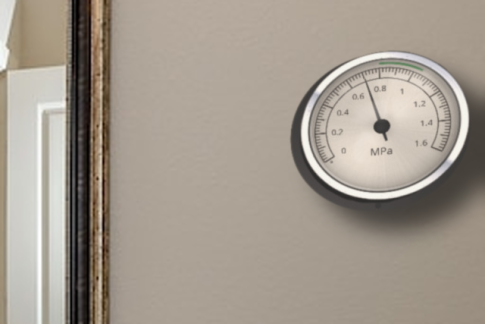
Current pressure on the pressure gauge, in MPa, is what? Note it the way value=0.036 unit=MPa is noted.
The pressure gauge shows value=0.7 unit=MPa
